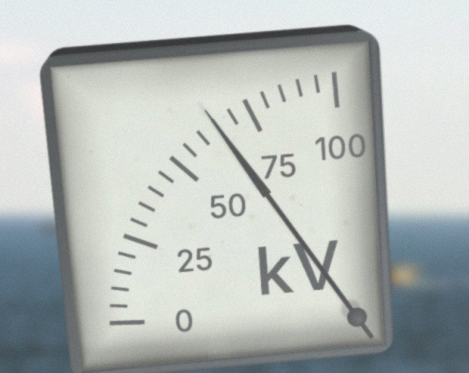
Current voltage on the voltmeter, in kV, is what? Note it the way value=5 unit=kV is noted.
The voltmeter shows value=65 unit=kV
